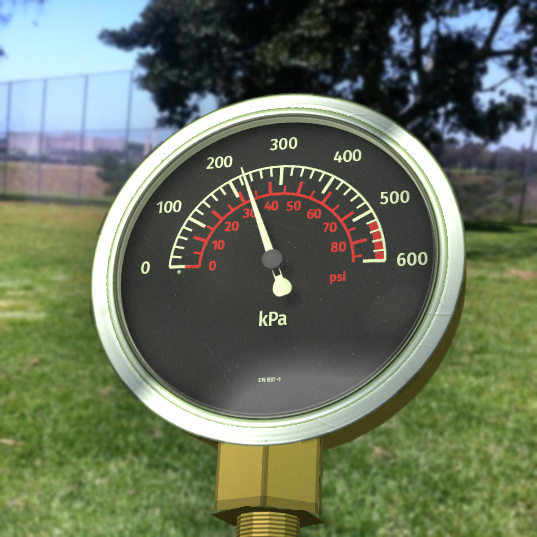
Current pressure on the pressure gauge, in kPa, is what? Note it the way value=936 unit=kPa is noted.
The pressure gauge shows value=230 unit=kPa
